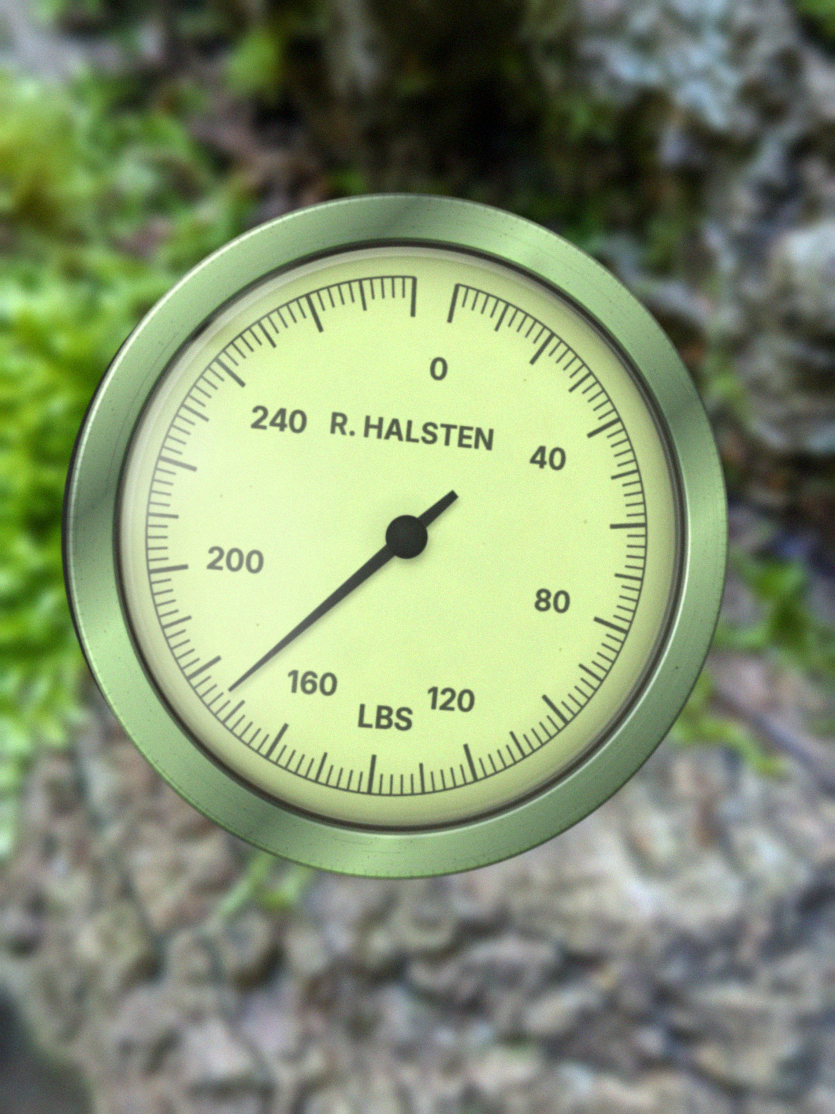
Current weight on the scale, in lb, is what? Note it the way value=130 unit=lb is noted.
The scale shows value=174 unit=lb
